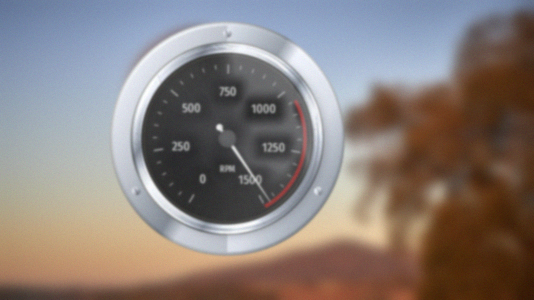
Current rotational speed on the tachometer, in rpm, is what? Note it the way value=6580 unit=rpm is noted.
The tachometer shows value=1475 unit=rpm
